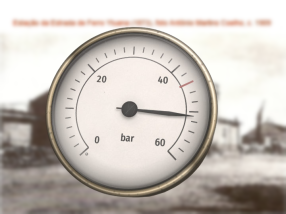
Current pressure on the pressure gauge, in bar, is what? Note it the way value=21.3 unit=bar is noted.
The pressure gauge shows value=51 unit=bar
